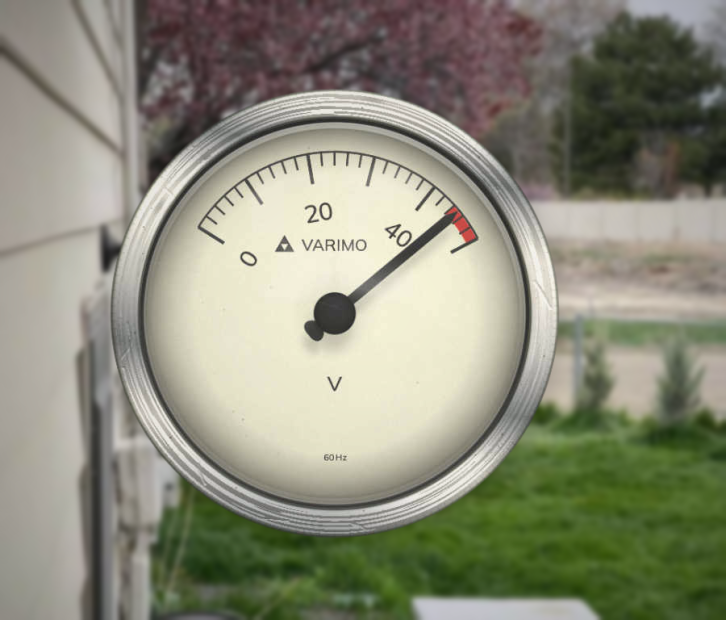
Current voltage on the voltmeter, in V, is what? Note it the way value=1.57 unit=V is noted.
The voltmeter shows value=45 unit=V
